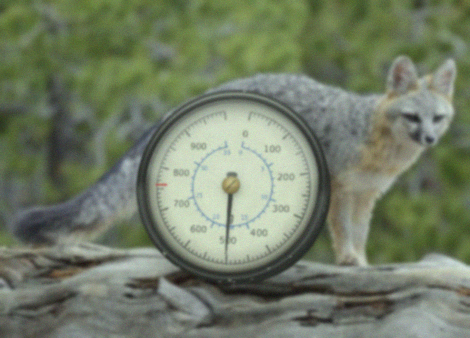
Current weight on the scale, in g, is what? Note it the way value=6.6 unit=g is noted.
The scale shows value=500 unit=g
